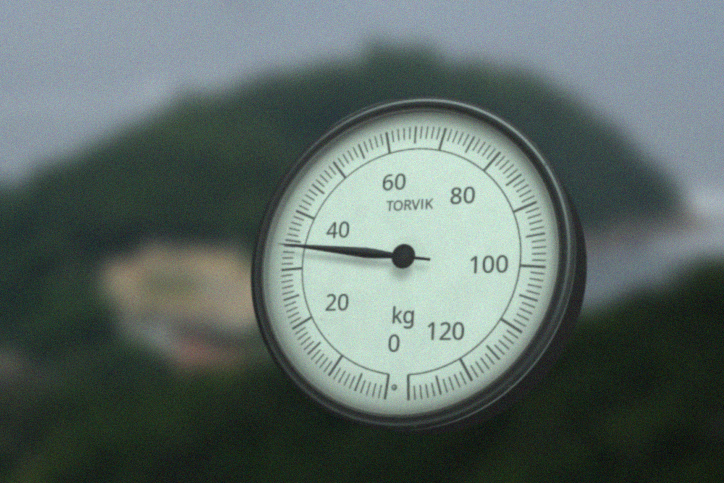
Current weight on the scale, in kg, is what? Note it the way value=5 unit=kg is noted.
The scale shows value=34 unit=kg
